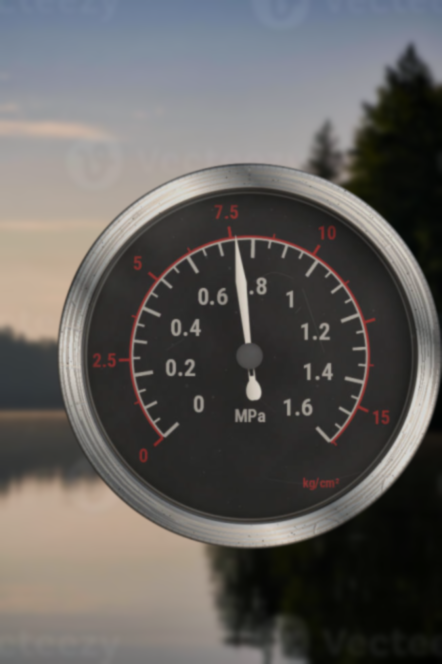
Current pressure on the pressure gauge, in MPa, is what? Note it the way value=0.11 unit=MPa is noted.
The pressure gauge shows value=0.75 unit=MPa
